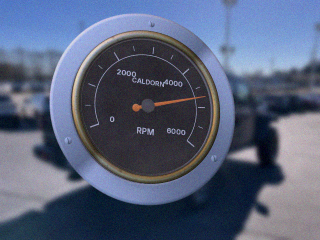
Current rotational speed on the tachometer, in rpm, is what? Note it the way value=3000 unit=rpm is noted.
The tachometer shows value=4750 unit=rpm
